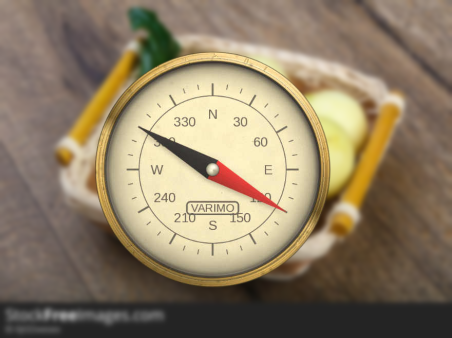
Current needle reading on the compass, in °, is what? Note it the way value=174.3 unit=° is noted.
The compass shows value=120 unit=°
